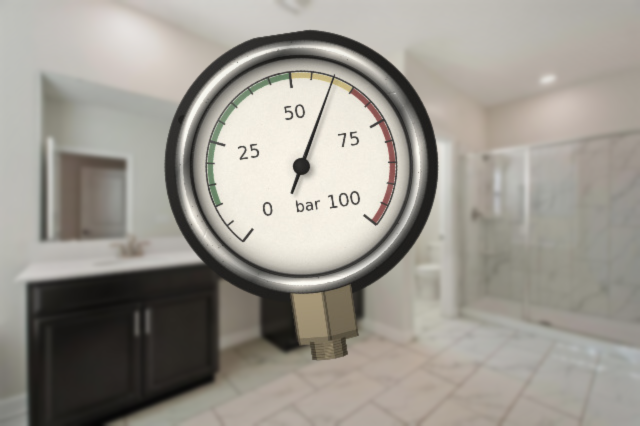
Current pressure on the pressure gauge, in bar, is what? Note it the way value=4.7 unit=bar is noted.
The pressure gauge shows value=60 unit=bar
